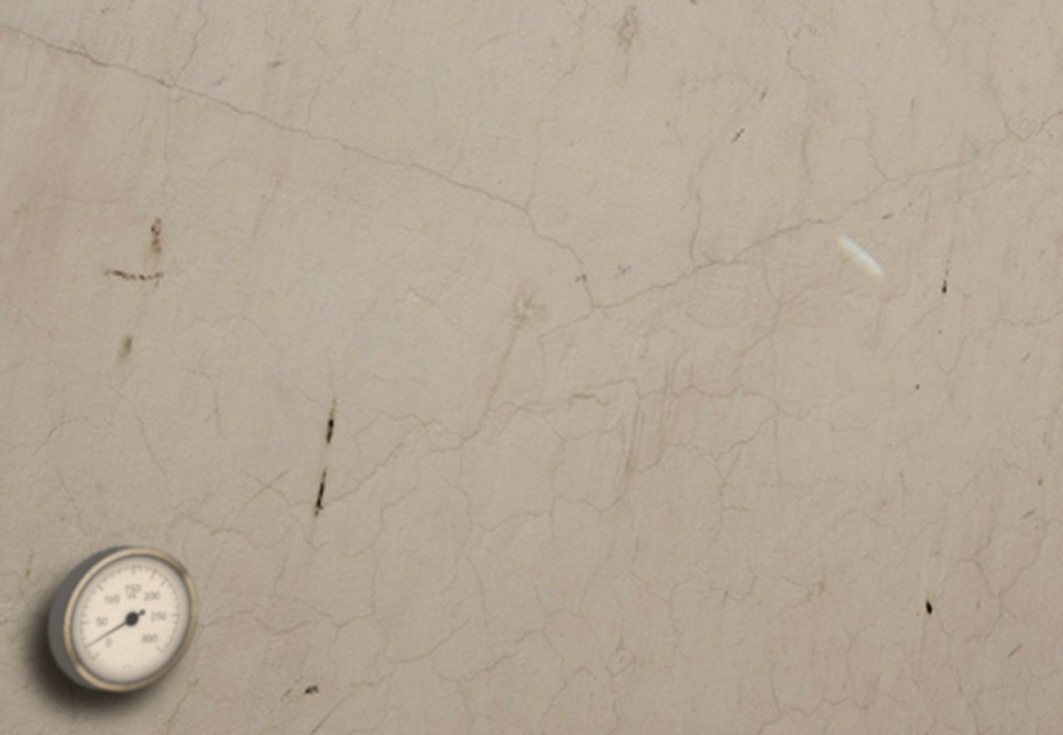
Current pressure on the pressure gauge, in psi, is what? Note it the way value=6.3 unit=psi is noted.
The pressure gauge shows value=20 unit=psi
